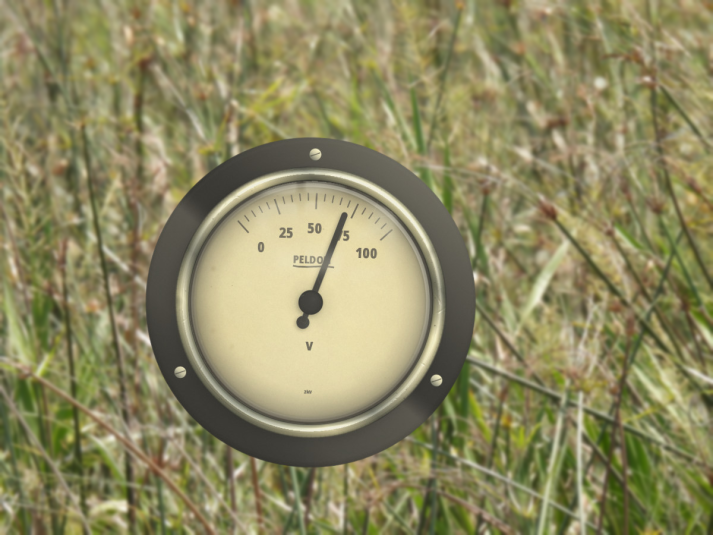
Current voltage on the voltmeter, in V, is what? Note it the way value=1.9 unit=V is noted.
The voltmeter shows value=70 unit=V
